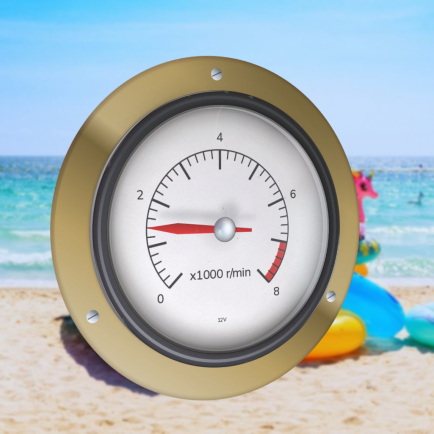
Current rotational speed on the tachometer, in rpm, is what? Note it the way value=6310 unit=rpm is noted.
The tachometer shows value=1400 unit=rpm
